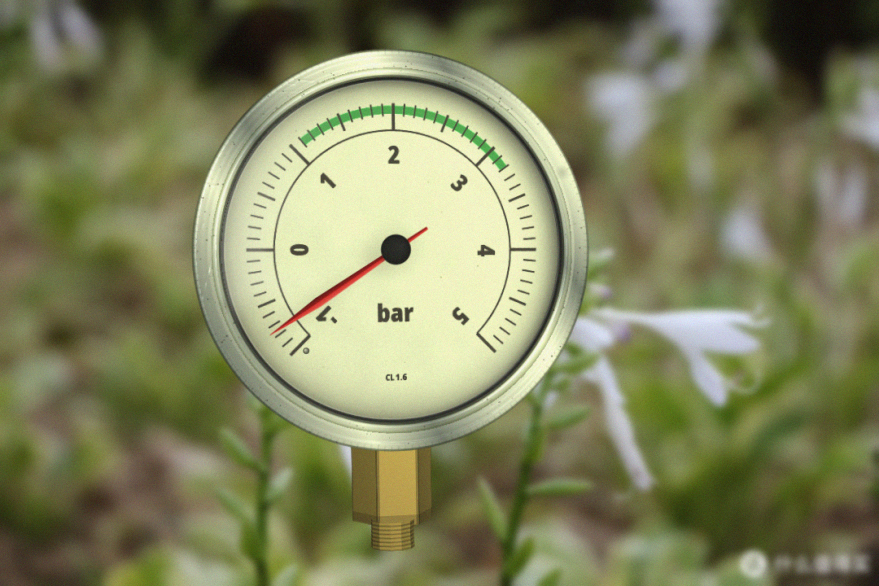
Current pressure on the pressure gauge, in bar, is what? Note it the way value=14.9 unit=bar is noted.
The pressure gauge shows value=-0.75 unit=bar
